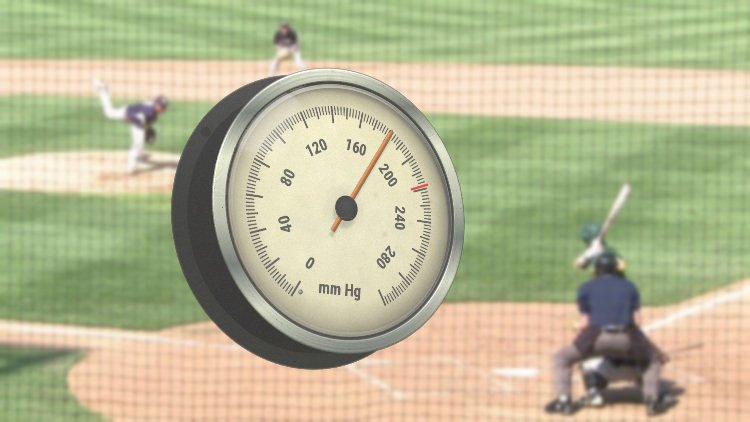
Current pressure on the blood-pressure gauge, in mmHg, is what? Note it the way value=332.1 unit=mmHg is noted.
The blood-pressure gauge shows value=180 unit=mmHg
